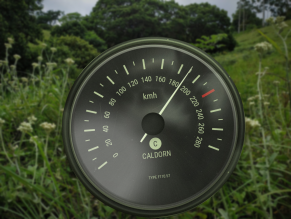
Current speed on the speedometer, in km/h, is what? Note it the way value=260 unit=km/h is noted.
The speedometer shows value=190 unit=km/h
